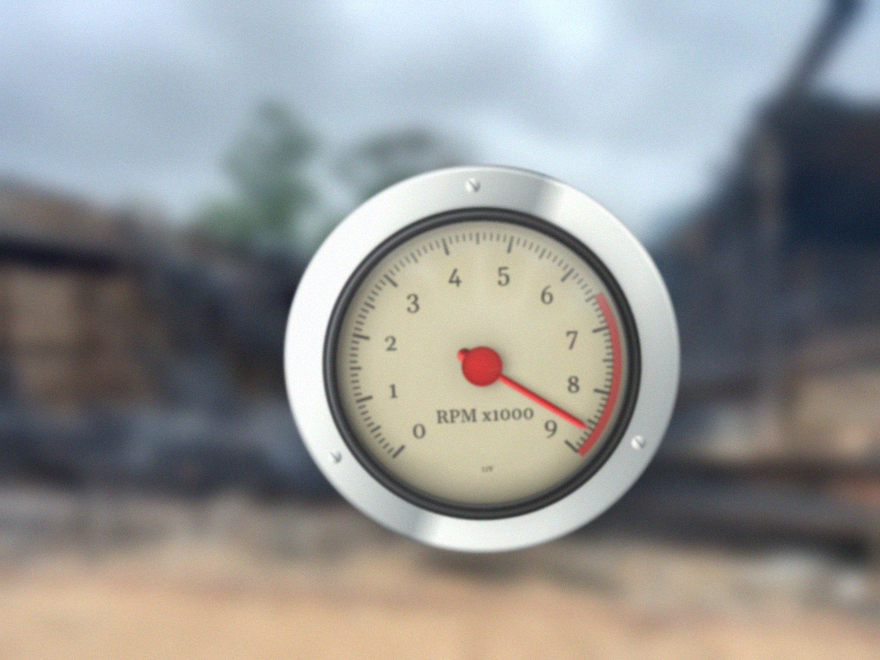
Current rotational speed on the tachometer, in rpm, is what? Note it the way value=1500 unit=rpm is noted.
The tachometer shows value=8600 unit=rpm
